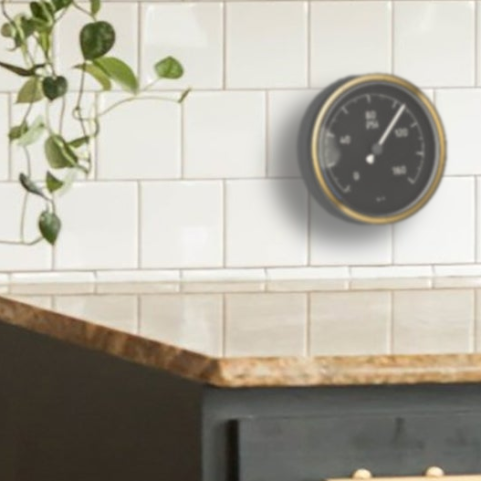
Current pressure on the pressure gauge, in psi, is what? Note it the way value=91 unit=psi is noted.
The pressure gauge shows value=105 unit=psi
